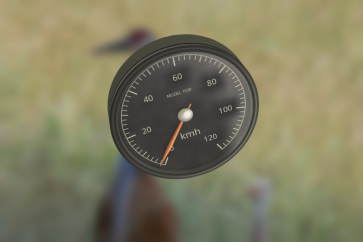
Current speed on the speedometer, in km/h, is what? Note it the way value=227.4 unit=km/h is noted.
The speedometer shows value=2 unit=km/h
